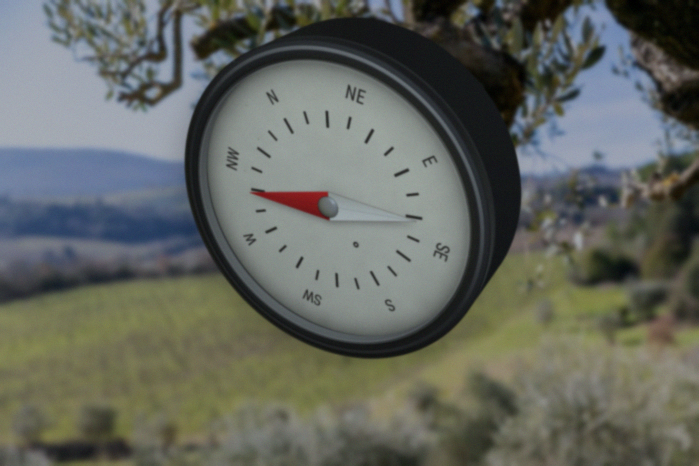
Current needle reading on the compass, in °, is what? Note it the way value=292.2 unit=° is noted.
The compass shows value=300 unit=°
